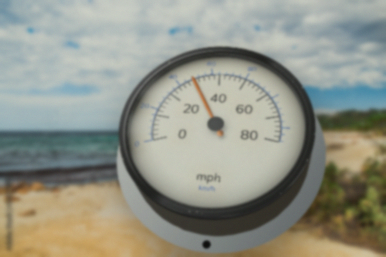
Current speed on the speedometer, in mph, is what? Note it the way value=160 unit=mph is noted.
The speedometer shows value=30 unit=mph
